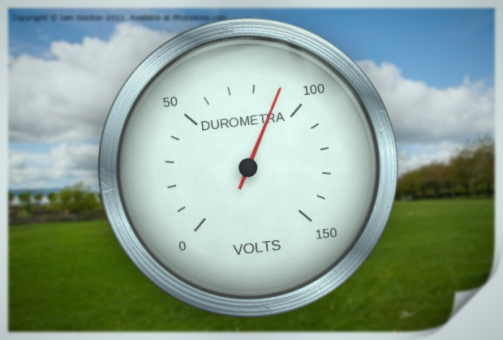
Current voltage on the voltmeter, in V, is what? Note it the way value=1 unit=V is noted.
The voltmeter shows value=90 unit=V
